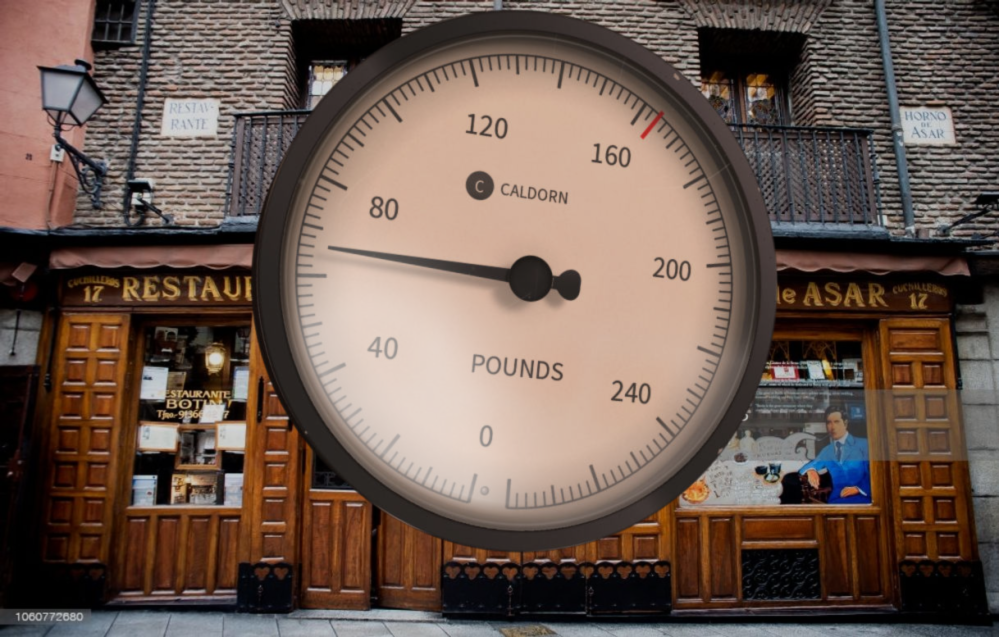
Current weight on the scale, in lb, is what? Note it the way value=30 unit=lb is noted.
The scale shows value=66 unit=lb
